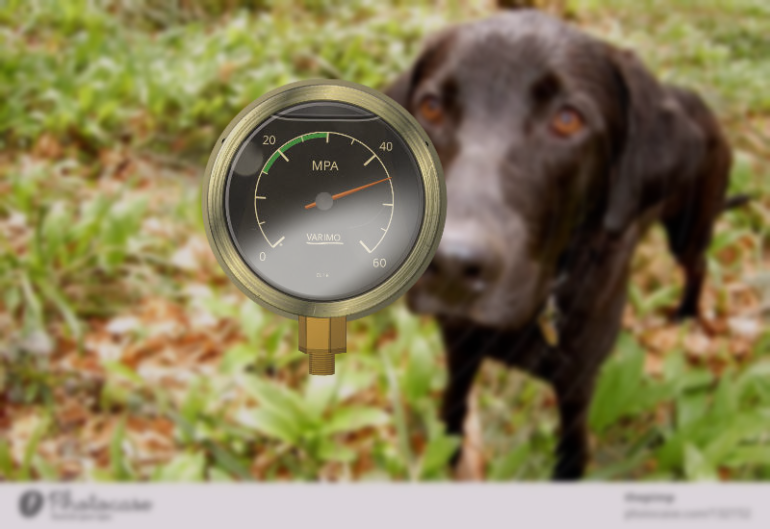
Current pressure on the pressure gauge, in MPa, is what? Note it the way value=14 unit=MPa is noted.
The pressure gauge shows value=45 unit=MPa
